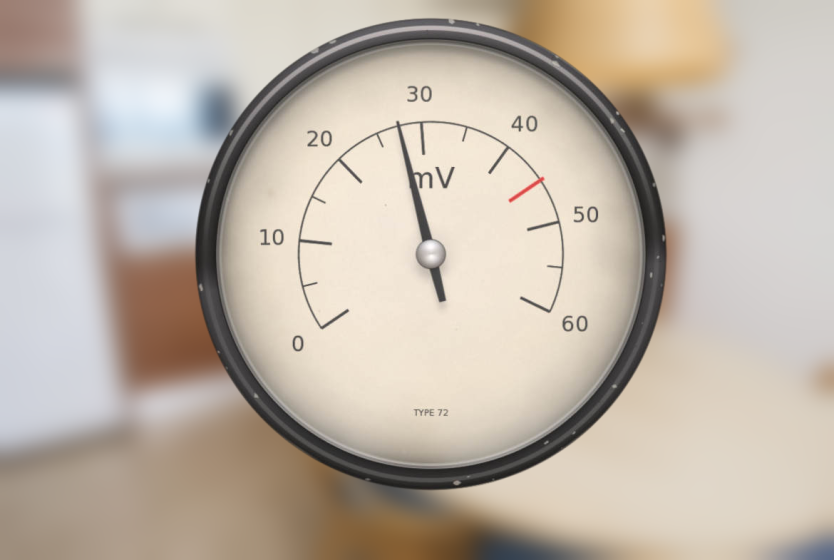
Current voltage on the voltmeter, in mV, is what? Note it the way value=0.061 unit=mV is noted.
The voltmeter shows value=27.5 unit=mV
